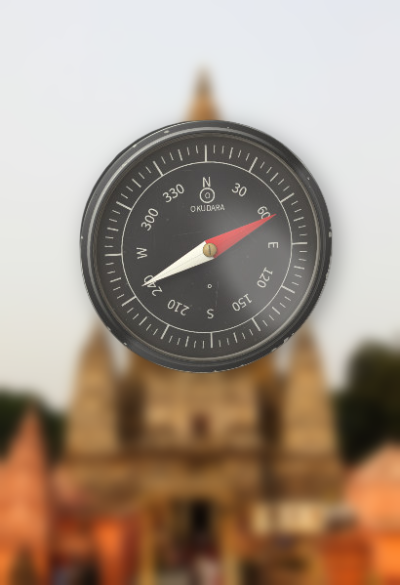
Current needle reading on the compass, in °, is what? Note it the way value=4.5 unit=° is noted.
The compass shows value=65 unit=°
